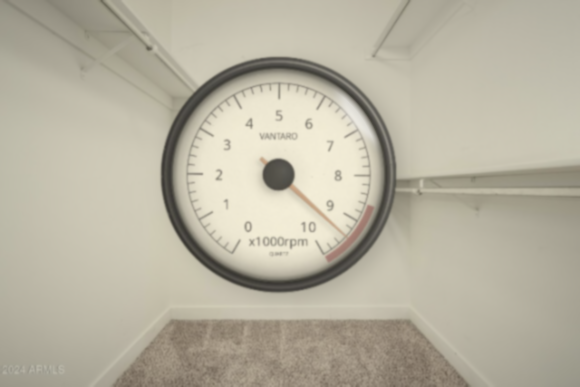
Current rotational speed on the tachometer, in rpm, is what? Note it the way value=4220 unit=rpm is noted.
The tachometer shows value=9400 unit=rpm
